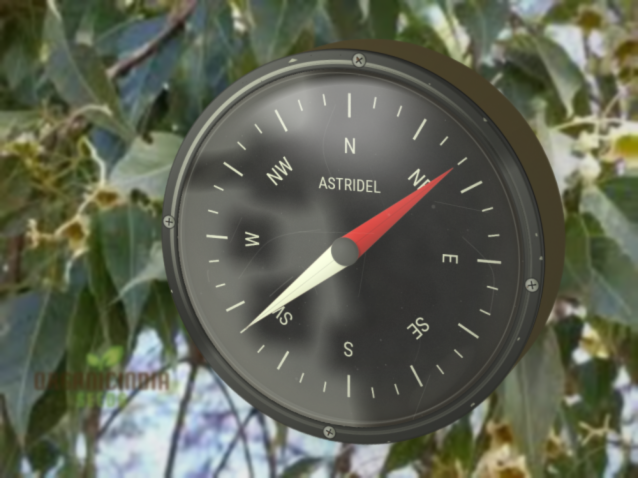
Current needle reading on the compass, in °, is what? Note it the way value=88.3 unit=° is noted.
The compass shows value=50 unit=°
